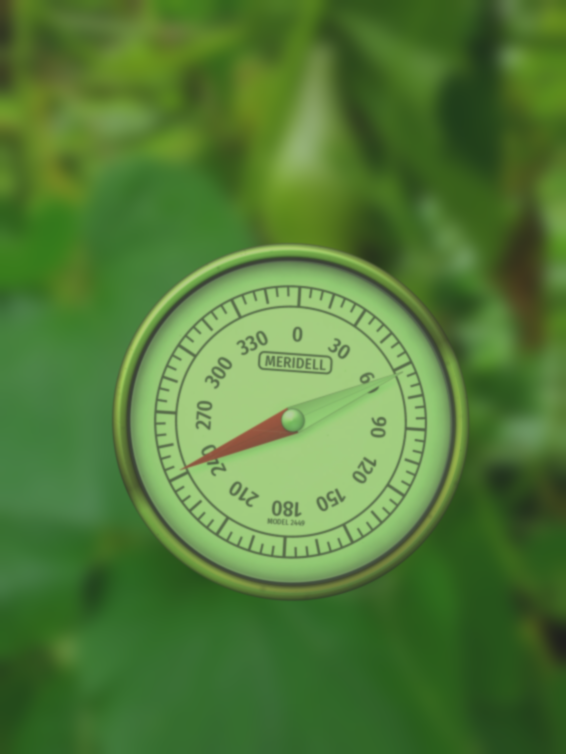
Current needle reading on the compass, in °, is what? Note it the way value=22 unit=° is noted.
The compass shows value=242.5 unit=°
